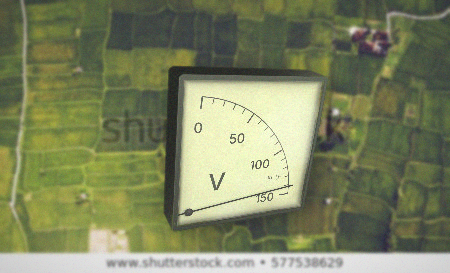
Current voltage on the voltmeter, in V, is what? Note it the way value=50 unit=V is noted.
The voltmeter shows value=140 unit=V
